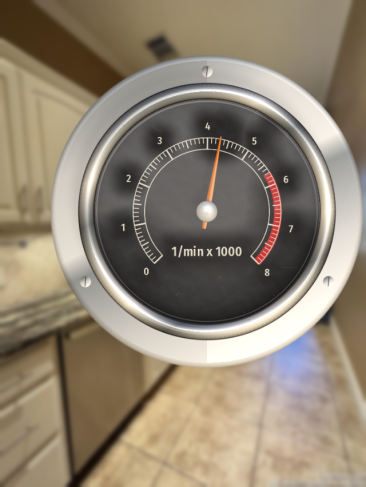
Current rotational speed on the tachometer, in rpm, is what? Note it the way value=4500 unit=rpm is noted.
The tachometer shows value=4300 unit=rpm
